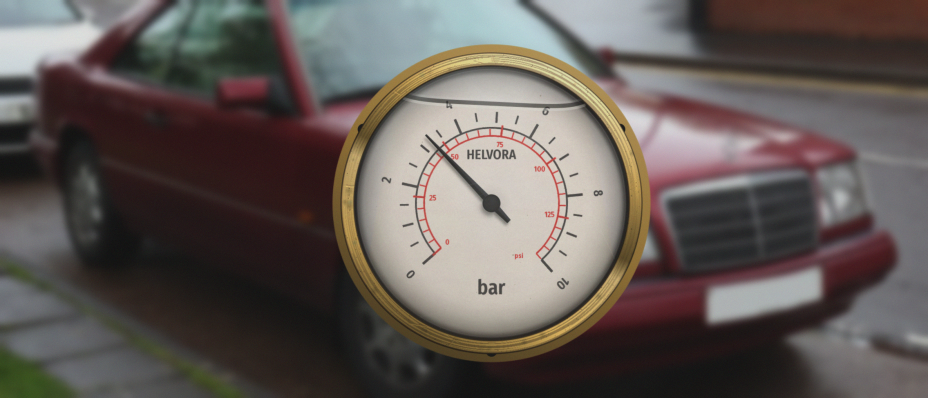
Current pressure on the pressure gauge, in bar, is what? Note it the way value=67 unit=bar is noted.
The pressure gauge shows value=3.25 unit=bar
